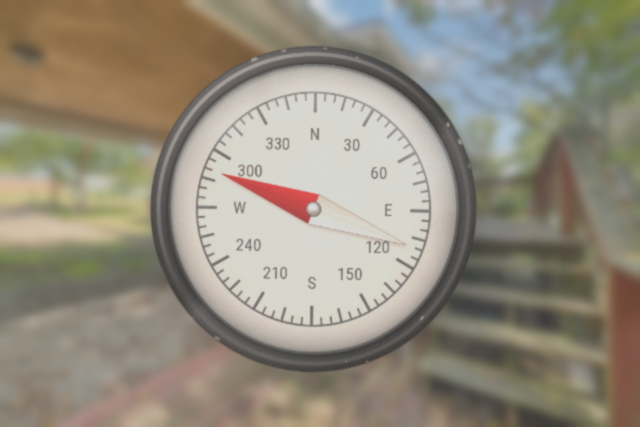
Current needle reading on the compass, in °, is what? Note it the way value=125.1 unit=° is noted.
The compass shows value=290 unit=°
